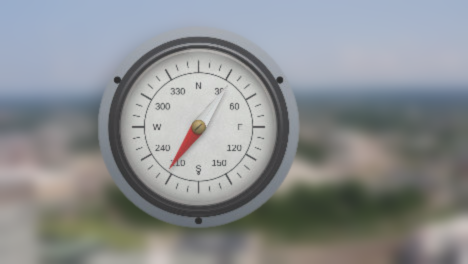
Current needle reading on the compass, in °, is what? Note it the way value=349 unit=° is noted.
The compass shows value=215 unit=°
